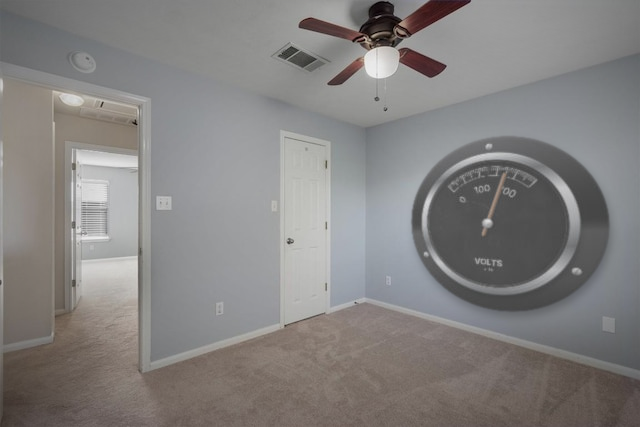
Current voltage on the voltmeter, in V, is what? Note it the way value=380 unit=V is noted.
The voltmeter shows value=175 unit=V
